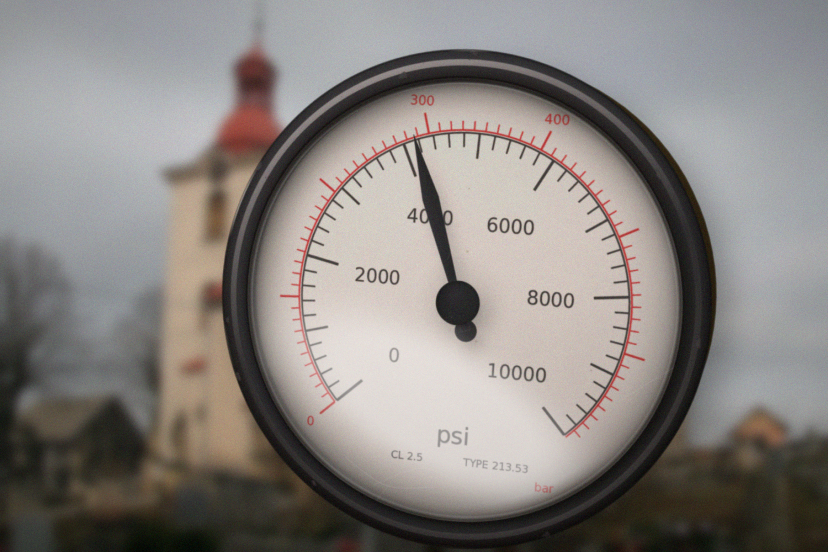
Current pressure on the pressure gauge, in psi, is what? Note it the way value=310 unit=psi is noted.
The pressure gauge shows value=4200 unit=psi
